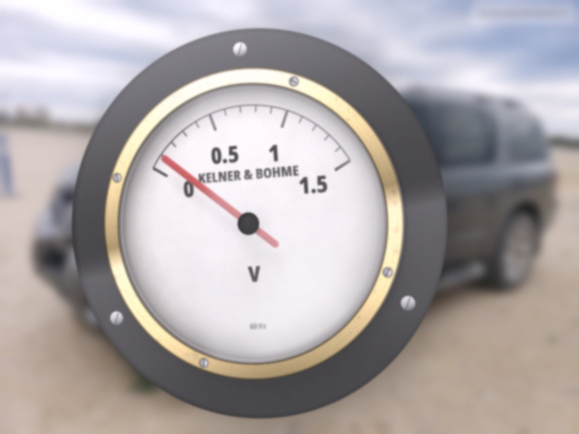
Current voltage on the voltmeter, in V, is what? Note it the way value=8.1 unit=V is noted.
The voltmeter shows value=0.1 unit=V
